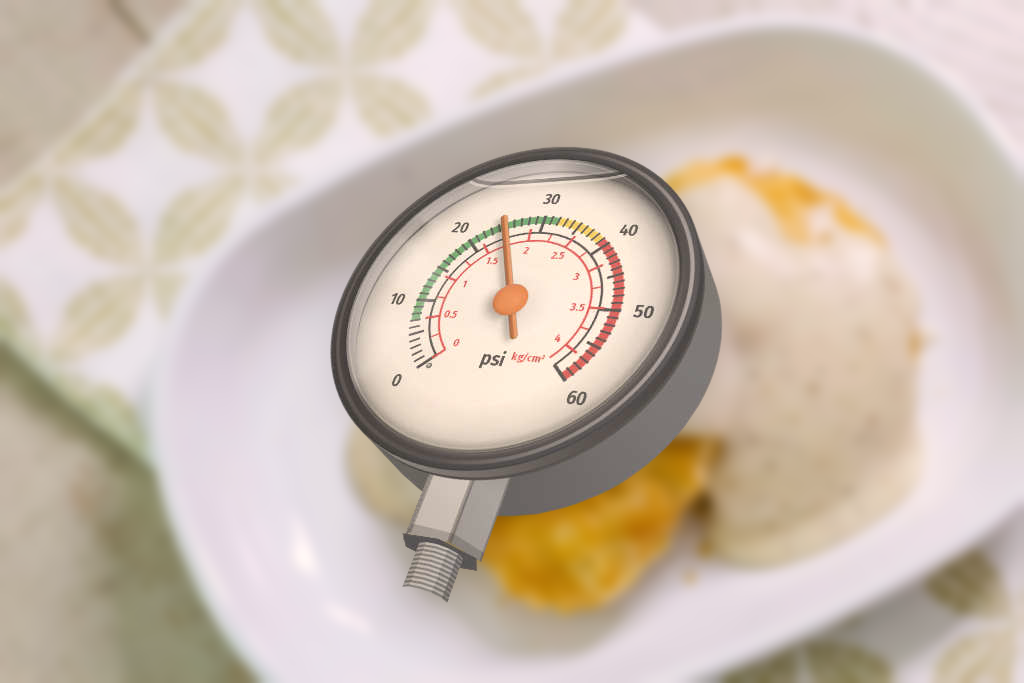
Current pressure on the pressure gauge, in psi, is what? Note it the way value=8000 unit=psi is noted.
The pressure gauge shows value=25 unit=psi
